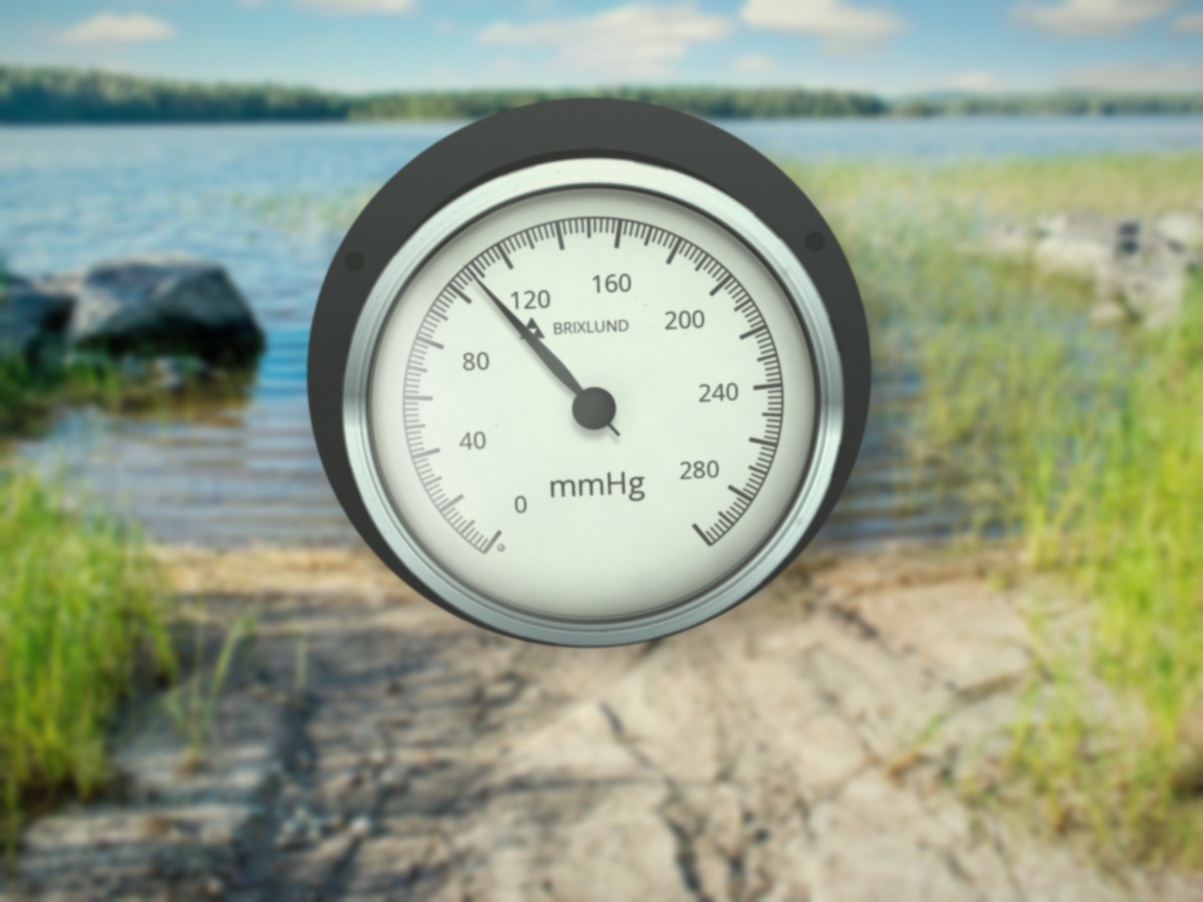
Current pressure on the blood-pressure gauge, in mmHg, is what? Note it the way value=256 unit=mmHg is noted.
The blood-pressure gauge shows value=108 unit=mmHg
